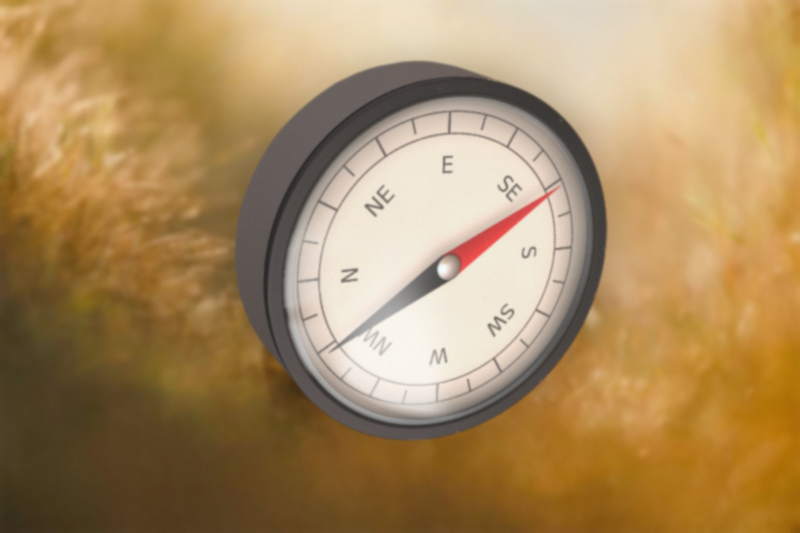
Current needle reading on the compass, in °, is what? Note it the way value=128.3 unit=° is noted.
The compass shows value=150 unit=°
